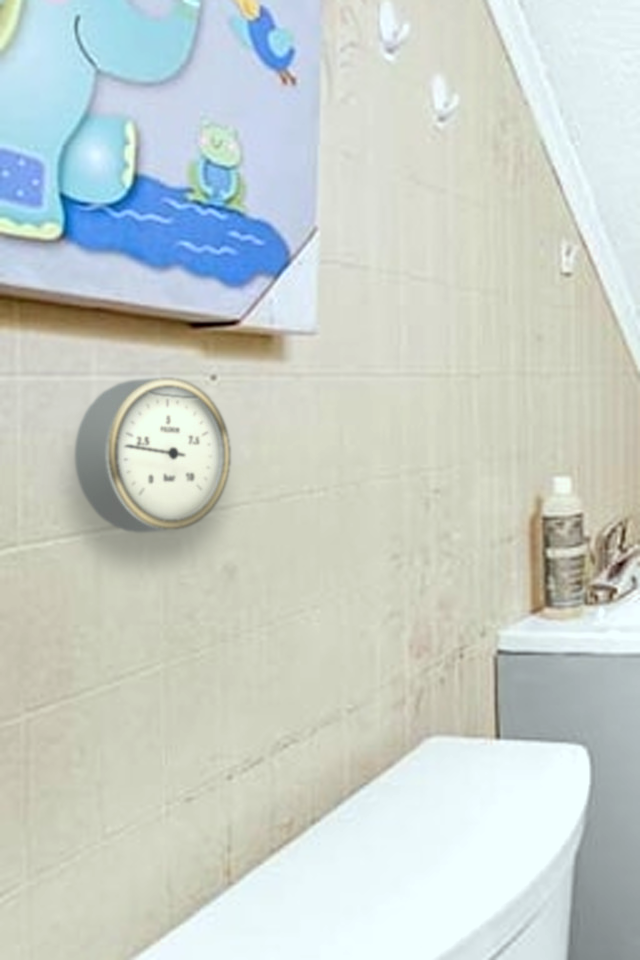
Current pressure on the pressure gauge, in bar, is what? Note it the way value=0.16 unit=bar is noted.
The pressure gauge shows value=2 unit=bar
